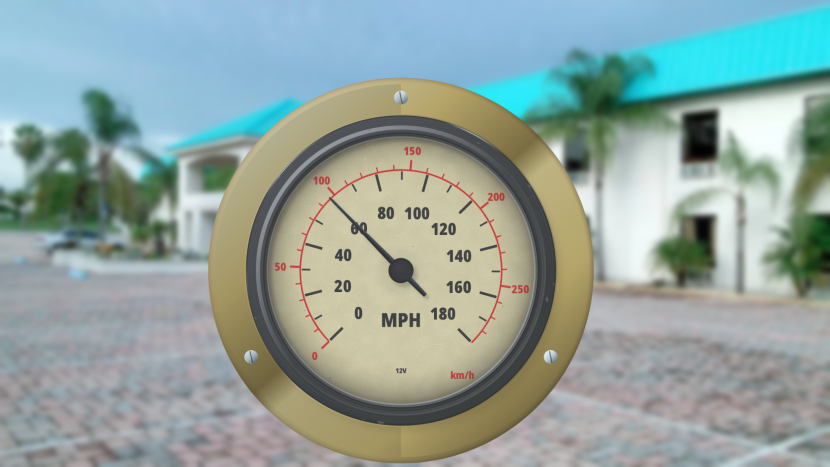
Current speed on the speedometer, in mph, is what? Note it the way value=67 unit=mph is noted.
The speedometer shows value=60 unit=mph
